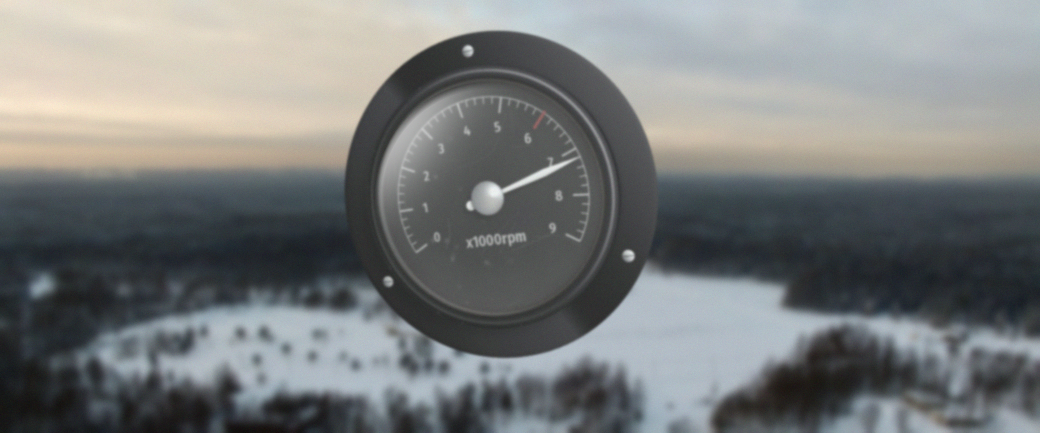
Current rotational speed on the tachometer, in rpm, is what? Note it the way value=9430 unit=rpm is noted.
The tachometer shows value=7200 unit=rpm
